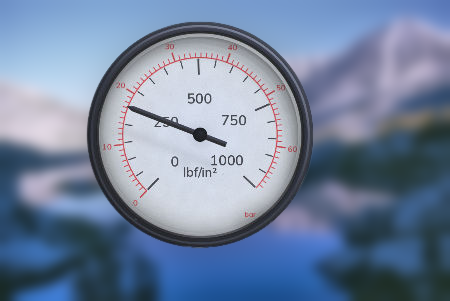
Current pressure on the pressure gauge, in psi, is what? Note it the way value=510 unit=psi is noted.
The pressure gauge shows value=250 unit=psi
